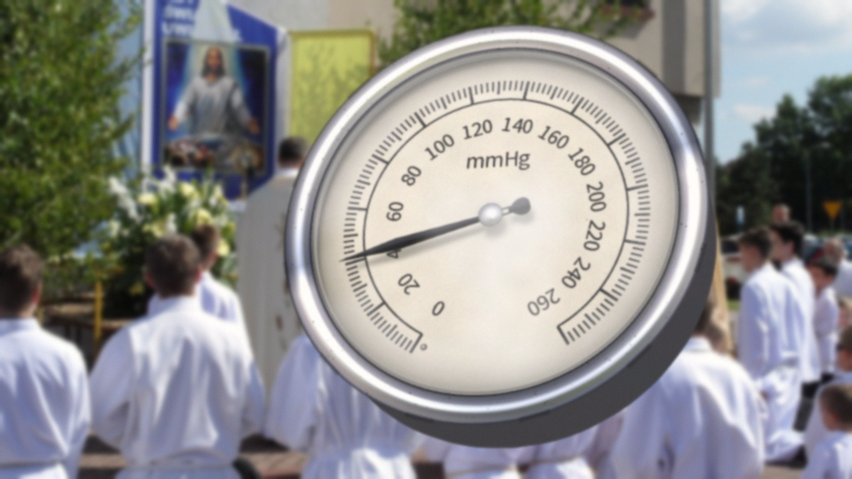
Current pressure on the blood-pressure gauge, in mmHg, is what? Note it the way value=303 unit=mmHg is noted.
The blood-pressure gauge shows value=40 unit=mmHg
